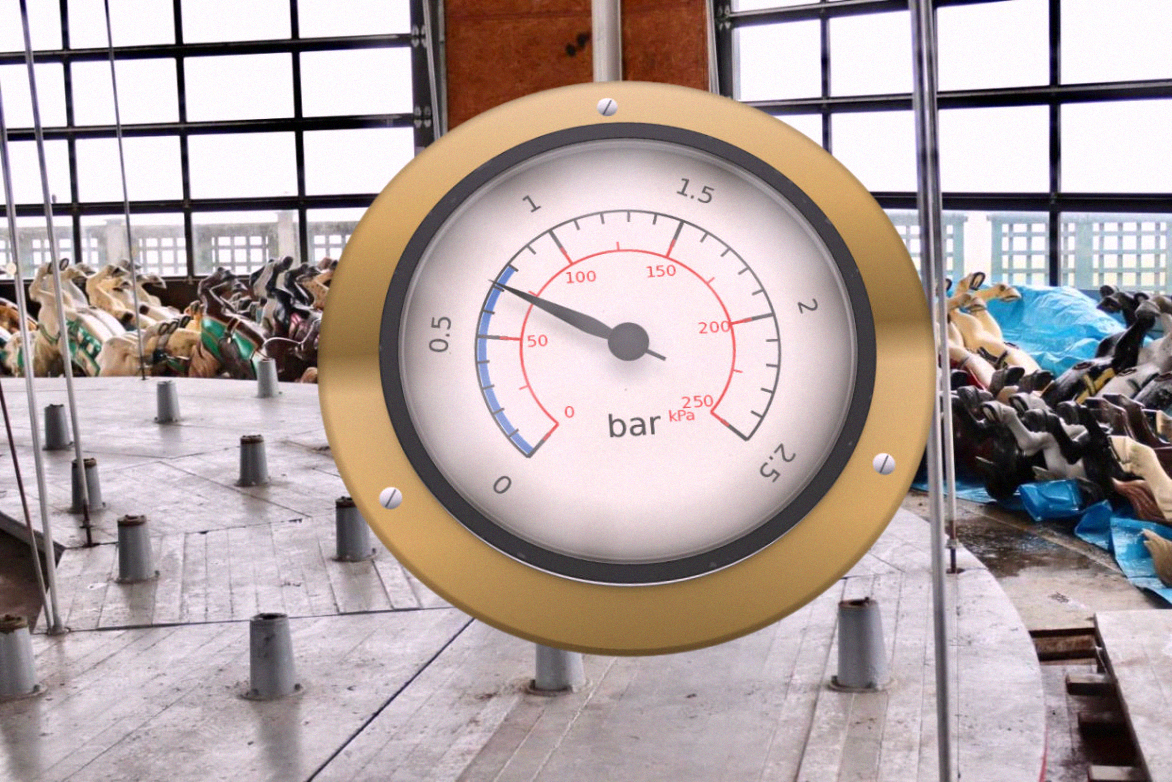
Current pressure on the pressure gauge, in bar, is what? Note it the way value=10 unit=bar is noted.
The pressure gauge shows value=0.7 unit=bar
